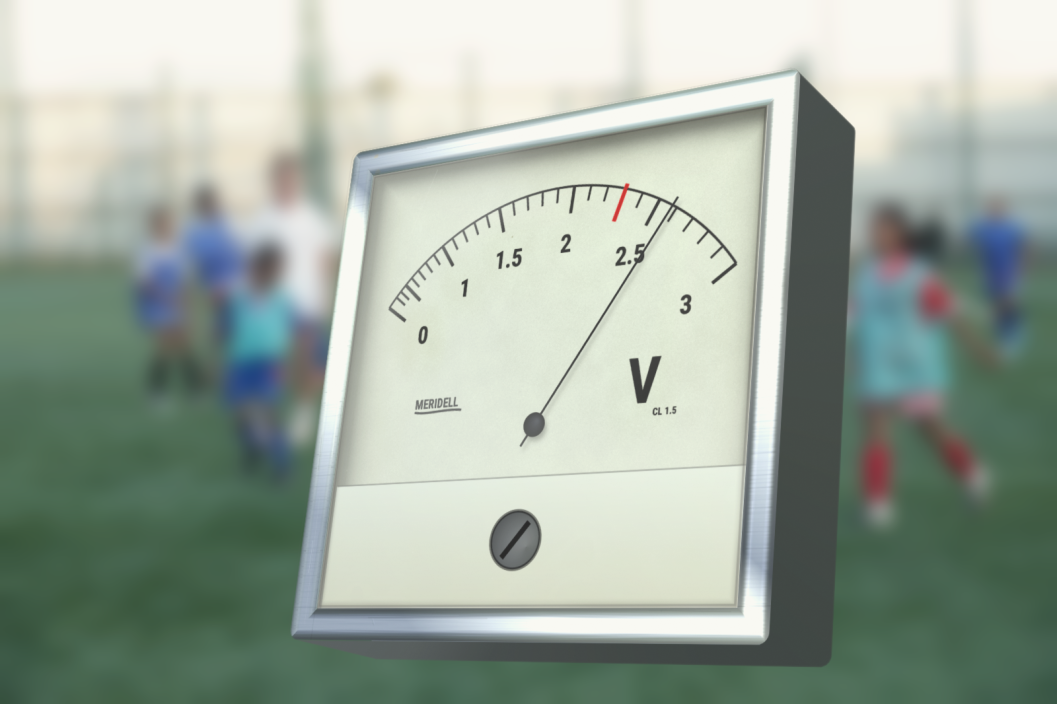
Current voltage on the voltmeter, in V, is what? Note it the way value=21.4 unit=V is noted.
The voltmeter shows value=2.6 unit=V
